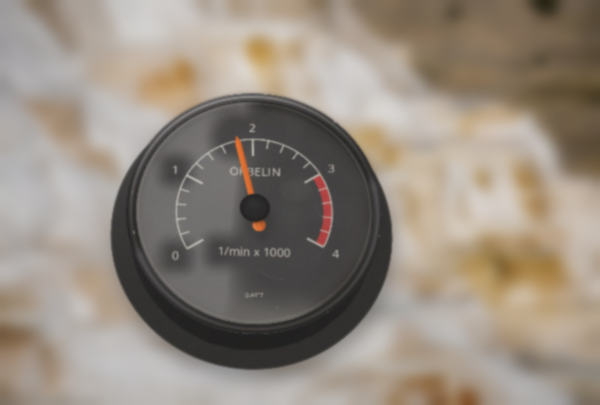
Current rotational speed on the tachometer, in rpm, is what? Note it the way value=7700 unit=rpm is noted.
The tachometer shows value=1800 unit=rpm
